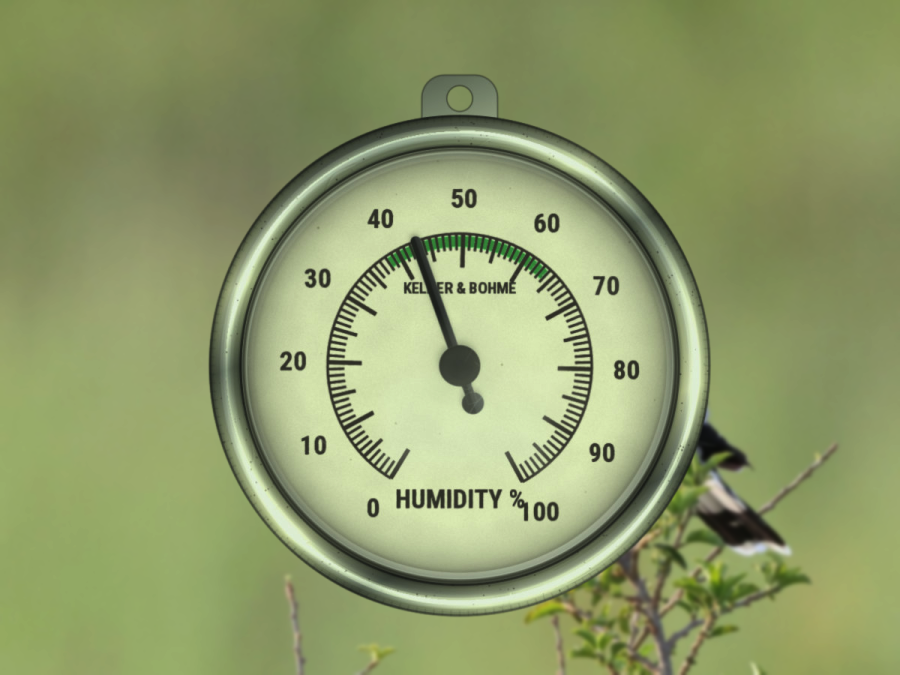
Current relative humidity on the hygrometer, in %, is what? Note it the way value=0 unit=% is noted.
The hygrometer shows value=43 unit=%
